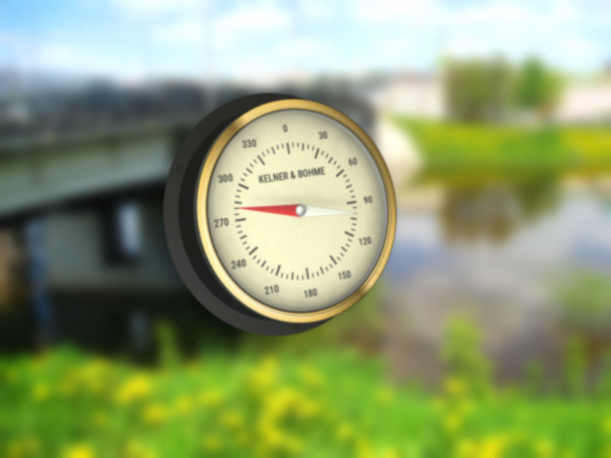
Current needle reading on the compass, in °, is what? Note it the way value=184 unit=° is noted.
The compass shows value=280 unit=°
